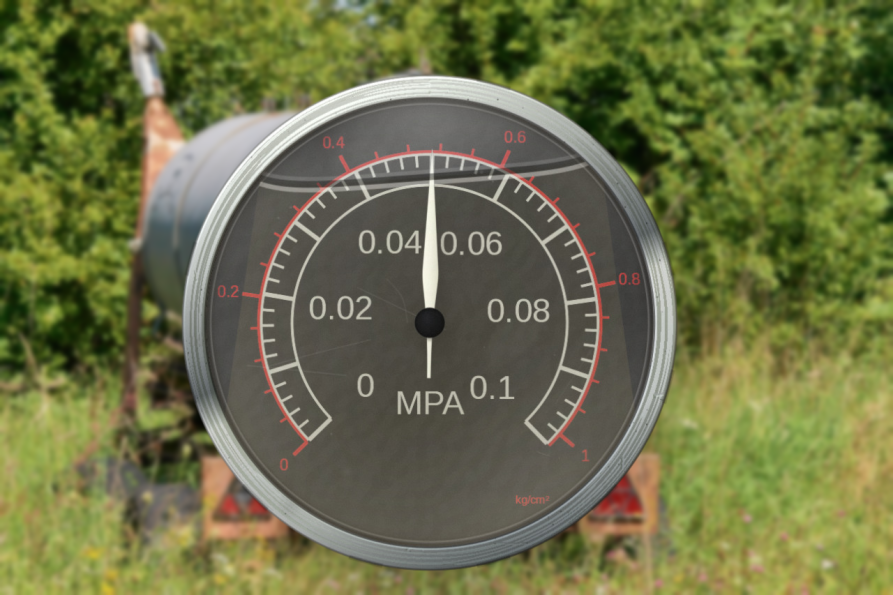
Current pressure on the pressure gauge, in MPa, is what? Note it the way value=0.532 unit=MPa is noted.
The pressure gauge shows value=0.05 unit=MPa
